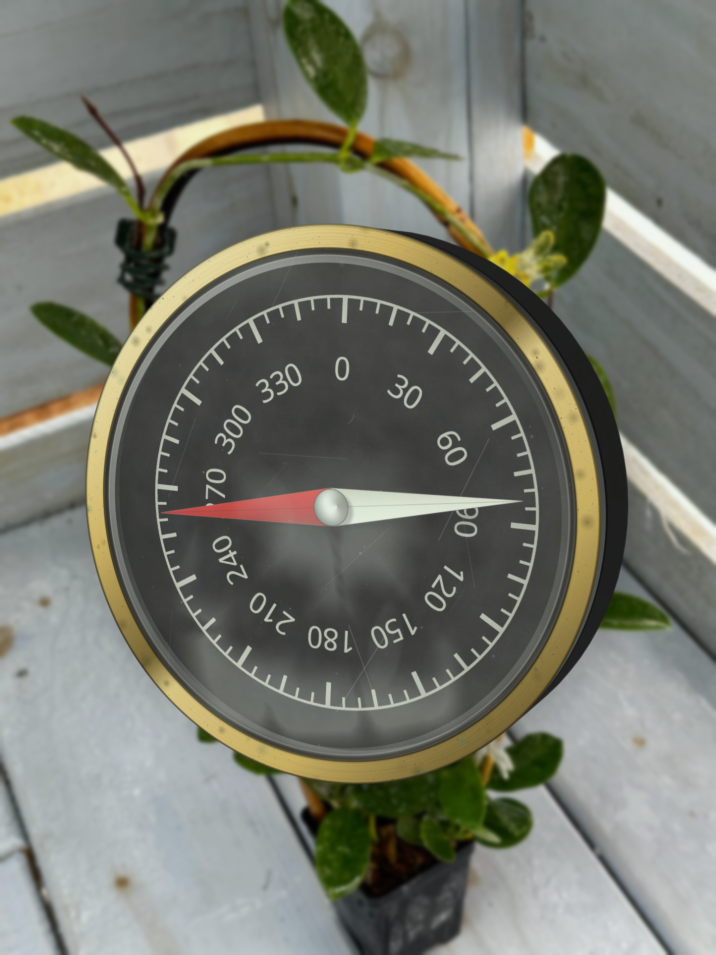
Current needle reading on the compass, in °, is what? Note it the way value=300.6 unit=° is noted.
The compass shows value=262.5 unit=°
